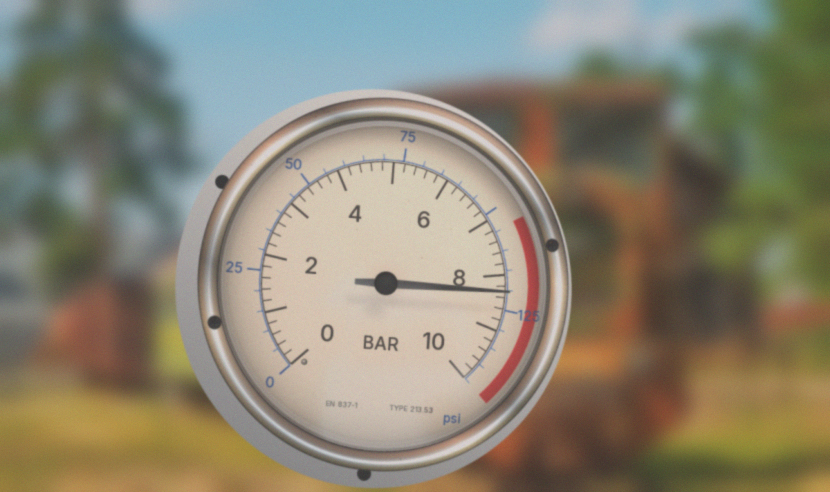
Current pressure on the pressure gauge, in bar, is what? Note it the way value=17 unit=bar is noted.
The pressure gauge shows value=8.3 unit=bar
